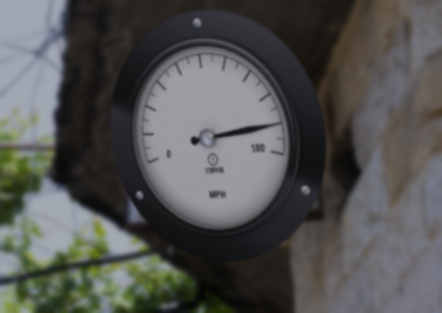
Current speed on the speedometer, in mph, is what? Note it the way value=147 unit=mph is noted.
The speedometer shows value=90 unit=mph
